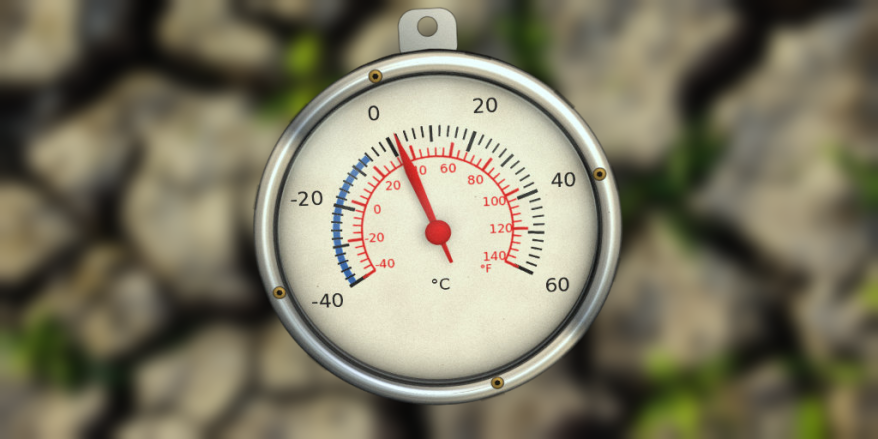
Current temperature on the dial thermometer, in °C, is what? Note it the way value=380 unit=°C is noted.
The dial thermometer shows value=2 unit=°C
